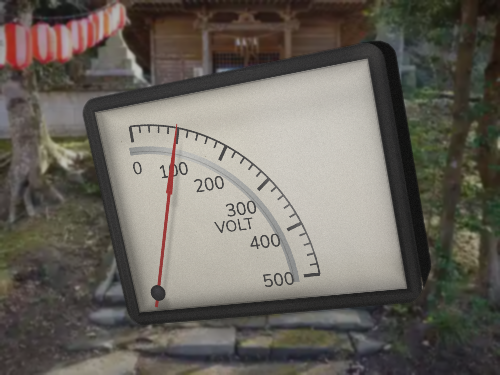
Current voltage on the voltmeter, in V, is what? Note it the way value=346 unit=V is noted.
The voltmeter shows value=100 unit=V
